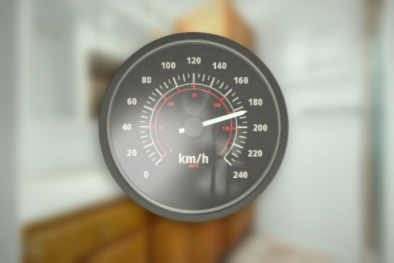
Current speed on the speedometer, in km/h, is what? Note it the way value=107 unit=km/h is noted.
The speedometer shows value=185 unit=km/h
